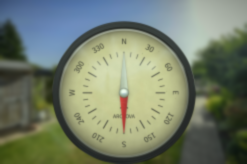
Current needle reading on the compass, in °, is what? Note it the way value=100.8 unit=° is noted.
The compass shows value=180 unit=°
